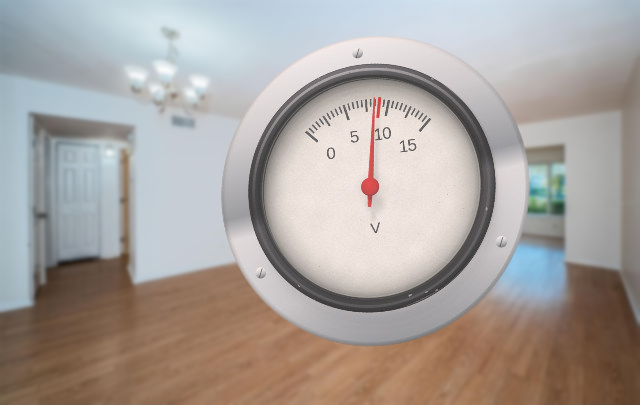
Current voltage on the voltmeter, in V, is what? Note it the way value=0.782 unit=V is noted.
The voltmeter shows value=8.5 unit=V
